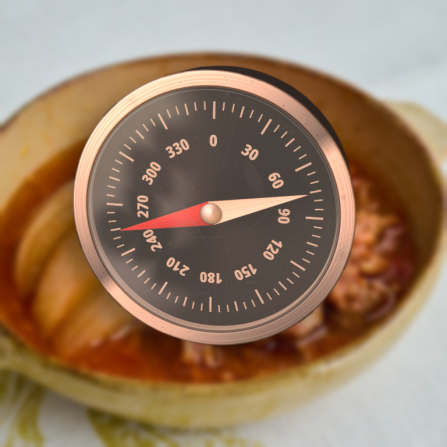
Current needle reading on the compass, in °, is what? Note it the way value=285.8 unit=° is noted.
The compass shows value=255 unit=°
